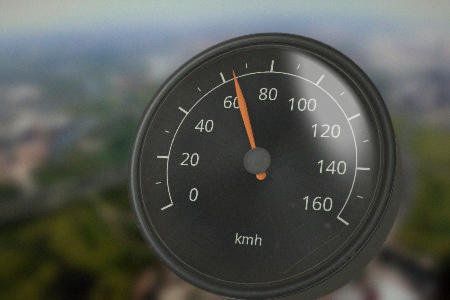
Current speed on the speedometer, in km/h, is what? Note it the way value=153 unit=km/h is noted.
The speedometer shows value=65 unit=km/h
